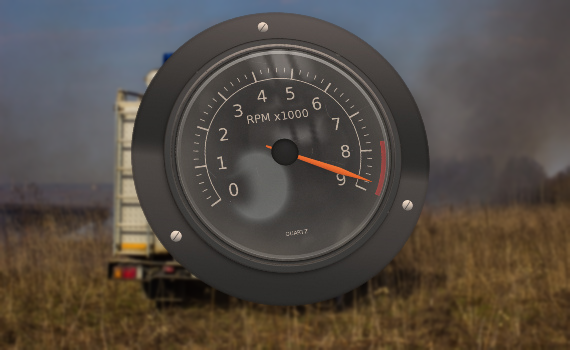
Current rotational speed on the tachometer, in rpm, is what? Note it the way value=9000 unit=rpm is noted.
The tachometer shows value=8800 unit=rpm
